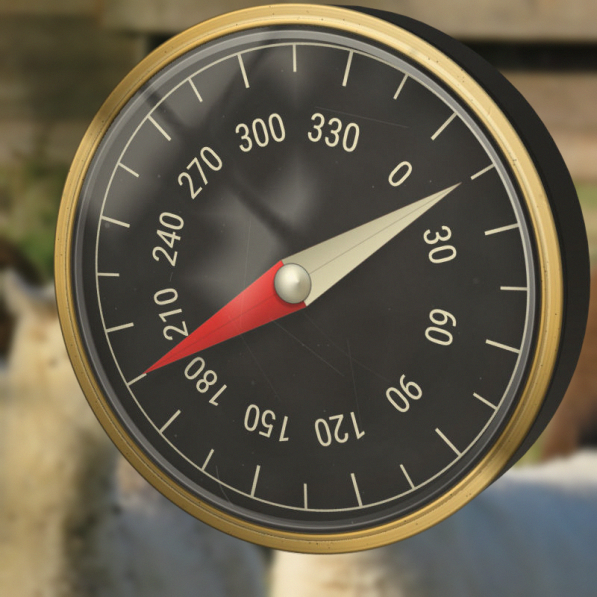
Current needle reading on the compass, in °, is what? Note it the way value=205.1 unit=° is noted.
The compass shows value=195 unit=°
